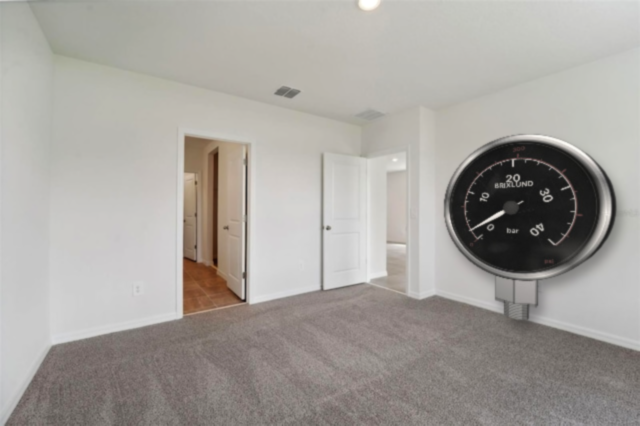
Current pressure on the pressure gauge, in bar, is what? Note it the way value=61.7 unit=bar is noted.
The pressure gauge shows value=2 unit=bar
